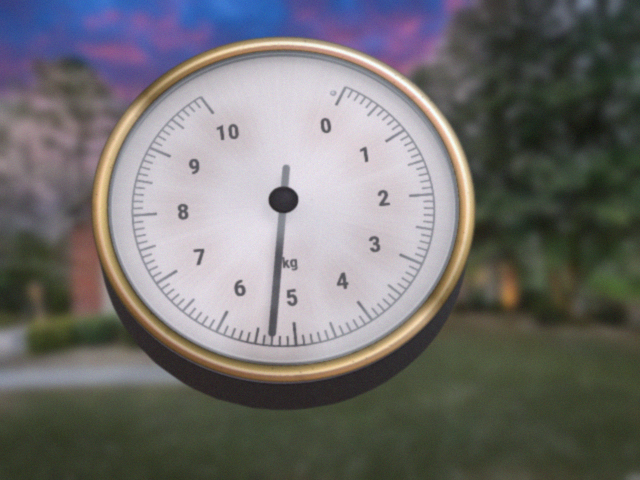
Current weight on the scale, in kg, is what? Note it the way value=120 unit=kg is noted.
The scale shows value=5.3 unit=kg
